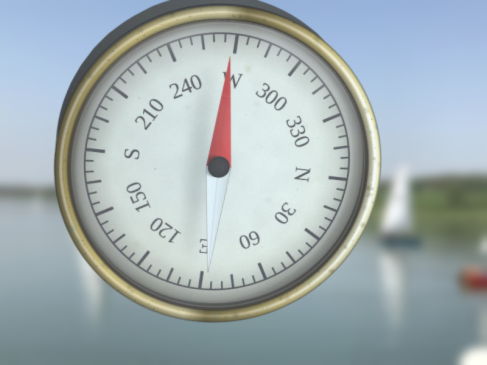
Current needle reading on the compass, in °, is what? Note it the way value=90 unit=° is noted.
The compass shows value=267.5 unit=°
